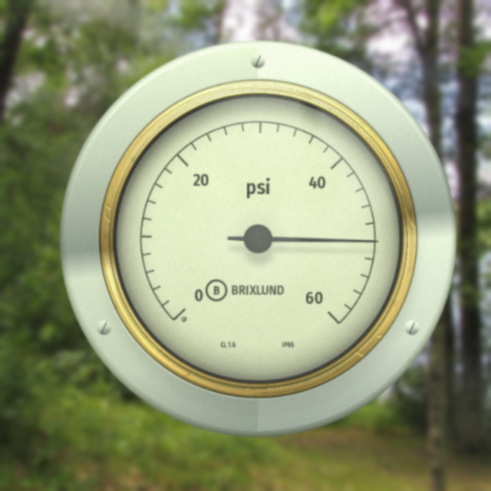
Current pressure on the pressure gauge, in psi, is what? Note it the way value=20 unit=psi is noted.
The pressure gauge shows value=50 unit=psi
